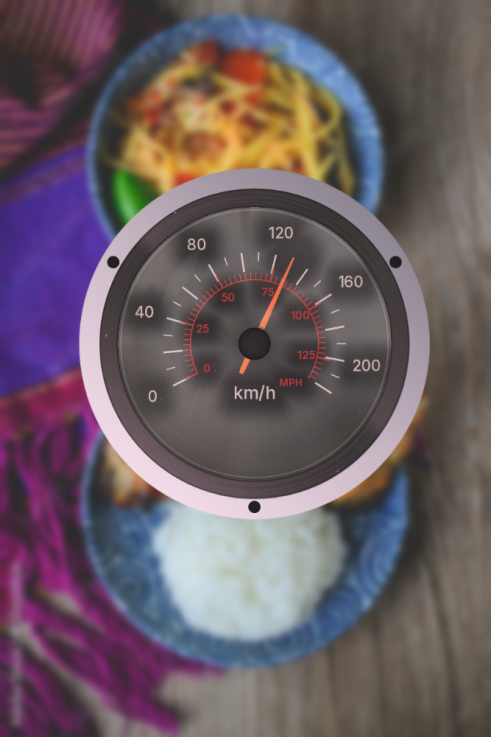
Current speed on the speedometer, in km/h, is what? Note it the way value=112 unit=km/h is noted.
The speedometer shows value=130 unit=km/h
